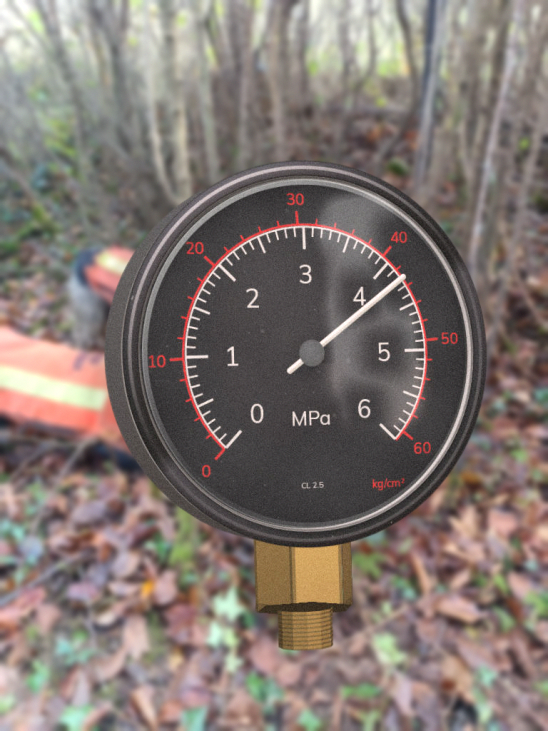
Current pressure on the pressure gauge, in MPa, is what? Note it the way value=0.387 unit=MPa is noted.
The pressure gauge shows value=4.2 unit=MPa
